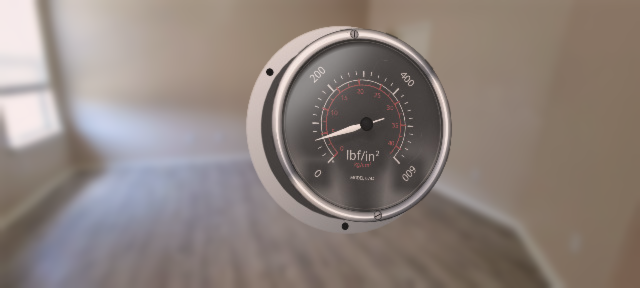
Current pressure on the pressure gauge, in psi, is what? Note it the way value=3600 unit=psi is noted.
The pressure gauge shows value=60 unit=psi
